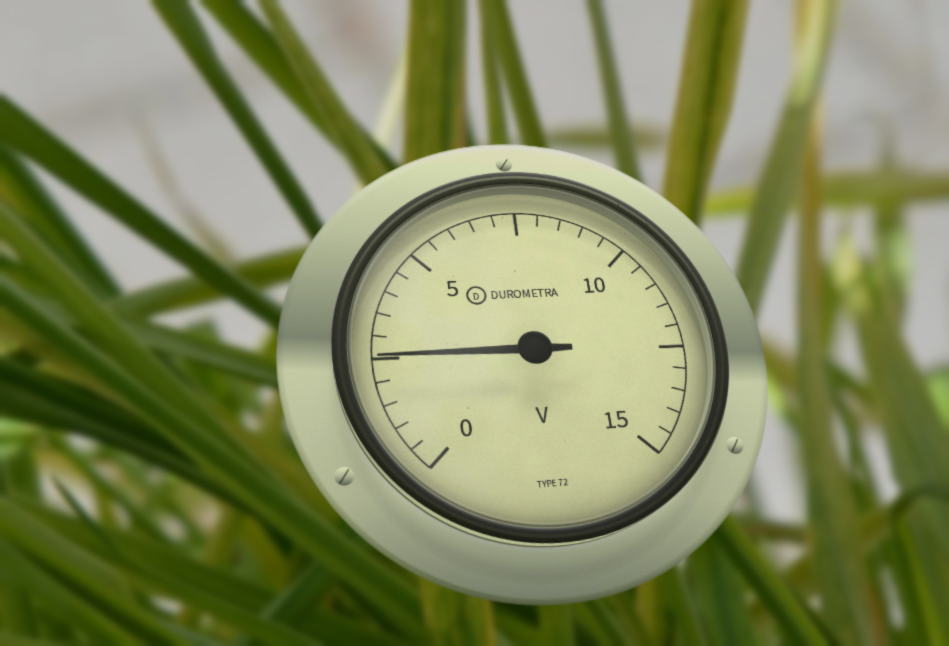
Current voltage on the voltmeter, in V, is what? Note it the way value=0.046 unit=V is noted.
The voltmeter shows value=2.5 unit=V
